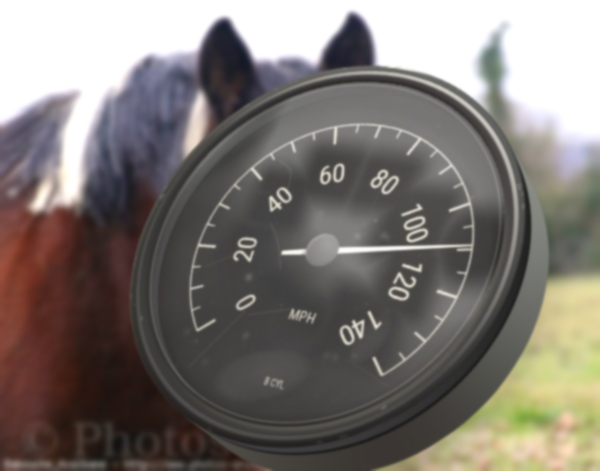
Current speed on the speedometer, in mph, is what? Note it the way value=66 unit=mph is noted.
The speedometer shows value=110 unit=mph
